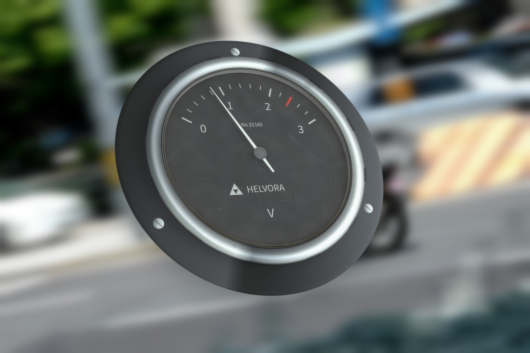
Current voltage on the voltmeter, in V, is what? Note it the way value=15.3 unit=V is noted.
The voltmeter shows value=0.8 unit=V
